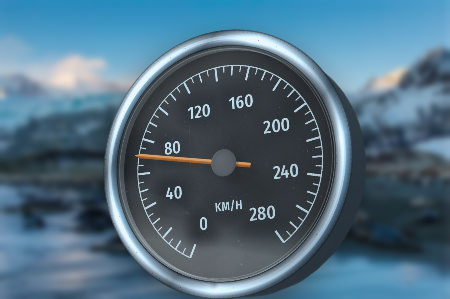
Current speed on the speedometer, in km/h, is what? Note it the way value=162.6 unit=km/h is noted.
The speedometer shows value=70 unit=km/h
